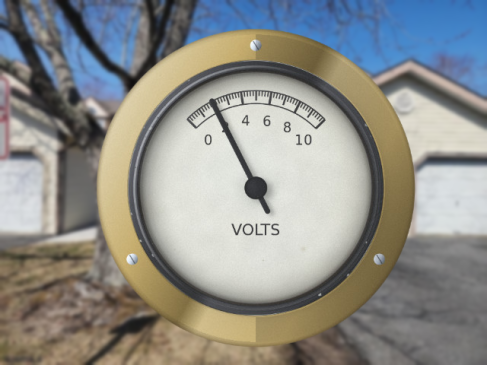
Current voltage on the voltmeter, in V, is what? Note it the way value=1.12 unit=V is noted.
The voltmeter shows value=2 unit=V
